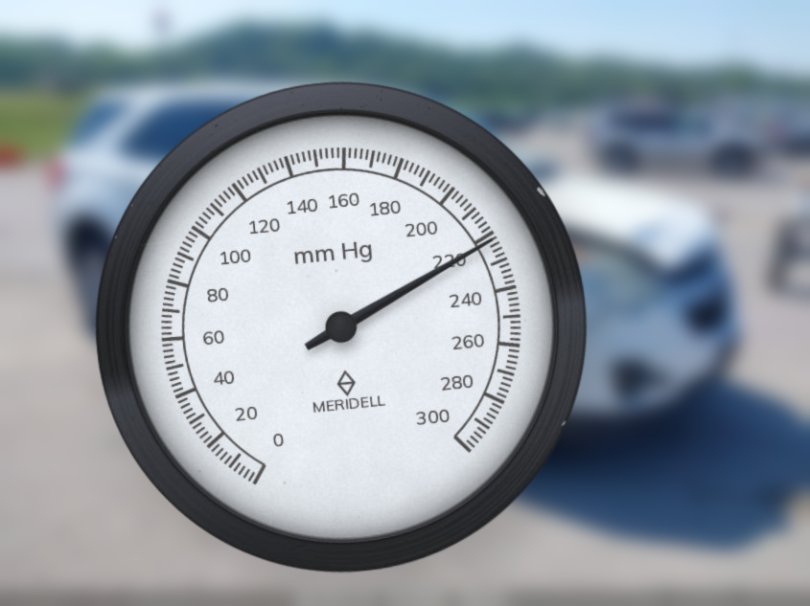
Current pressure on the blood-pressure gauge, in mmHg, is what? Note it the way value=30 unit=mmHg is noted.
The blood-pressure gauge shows value=222 unit=mmHg
